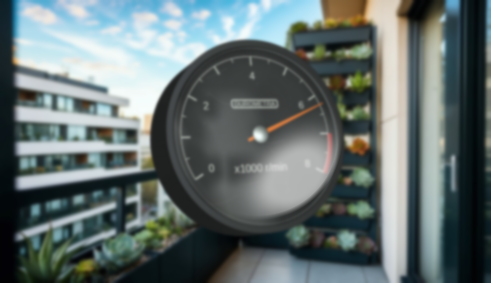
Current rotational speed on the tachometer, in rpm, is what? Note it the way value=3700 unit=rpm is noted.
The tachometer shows value=6250 unit=rpm
